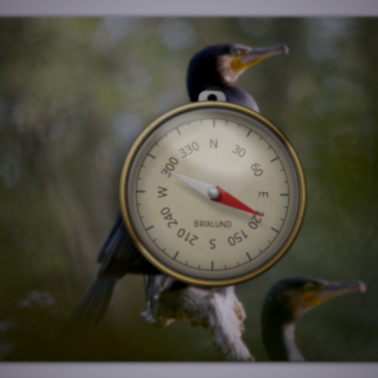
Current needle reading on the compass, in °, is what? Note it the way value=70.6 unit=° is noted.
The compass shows value=115 unit=°
